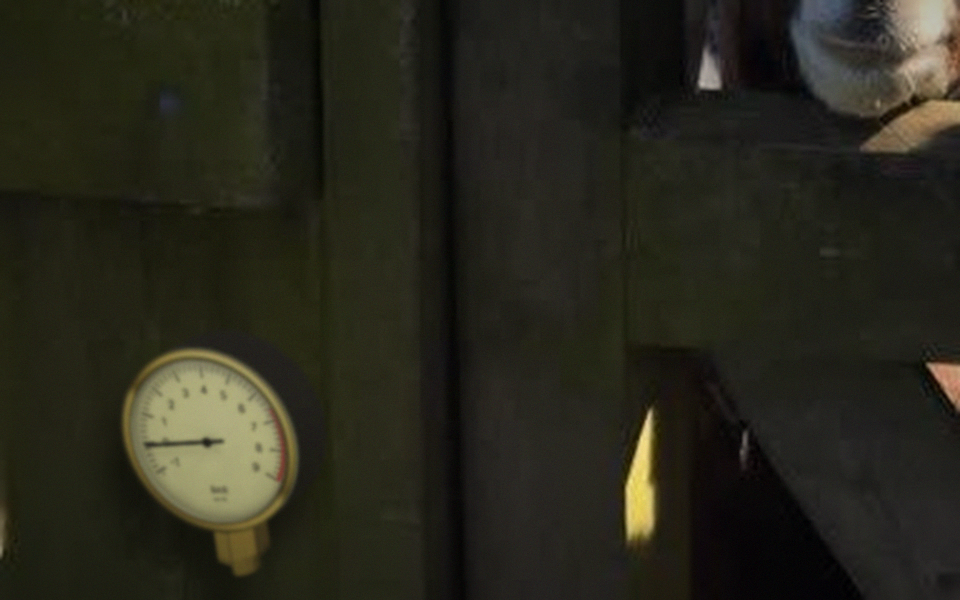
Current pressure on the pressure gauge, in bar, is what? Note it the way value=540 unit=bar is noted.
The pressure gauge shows value=0 unit=bar
